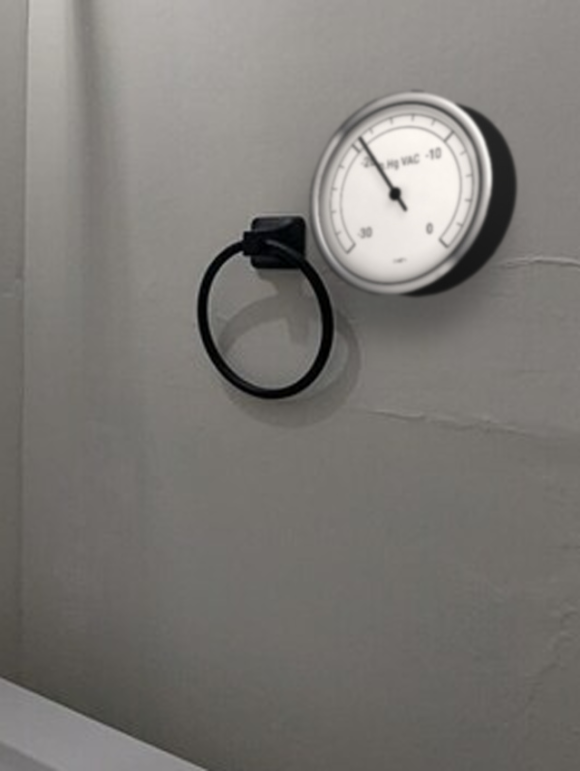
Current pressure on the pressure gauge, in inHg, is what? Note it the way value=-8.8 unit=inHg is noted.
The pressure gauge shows value=-19 unit=inHg
